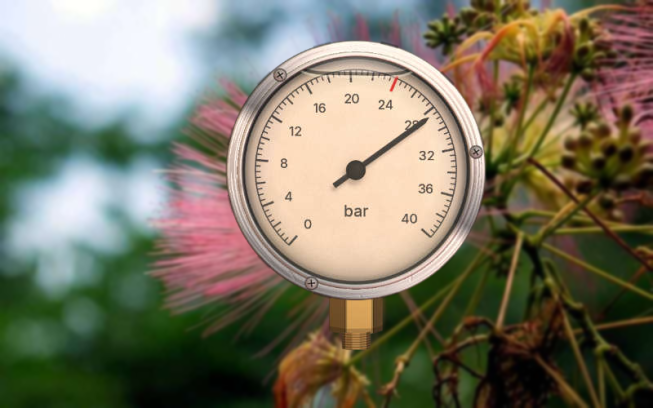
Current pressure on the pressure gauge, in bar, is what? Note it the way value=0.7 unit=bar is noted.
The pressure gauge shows value=28.5 unit=bar
